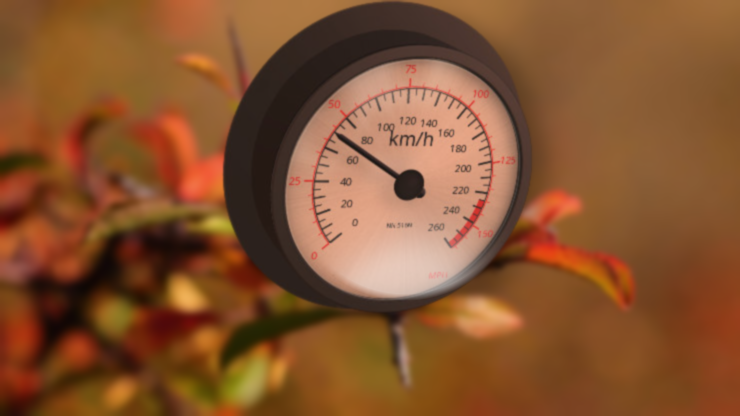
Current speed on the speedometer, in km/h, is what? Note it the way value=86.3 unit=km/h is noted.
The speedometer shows value=70 unit=km/h
